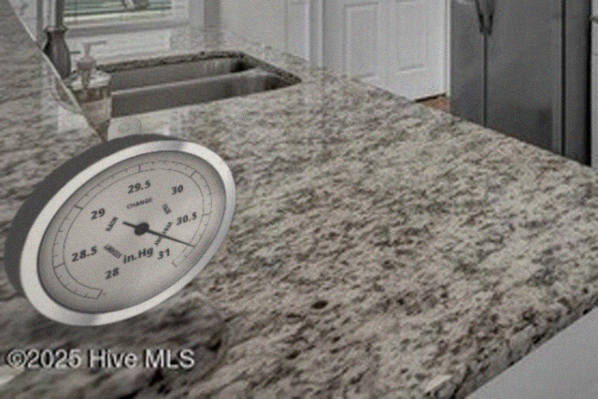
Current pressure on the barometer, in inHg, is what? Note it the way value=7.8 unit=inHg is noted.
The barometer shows value=30.8 unit=inHg
